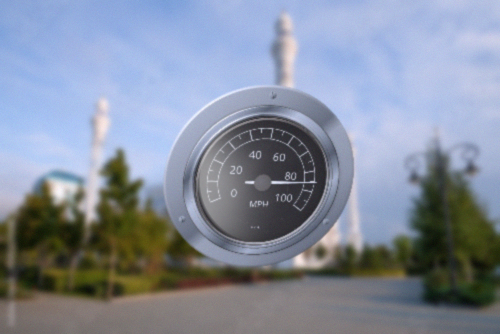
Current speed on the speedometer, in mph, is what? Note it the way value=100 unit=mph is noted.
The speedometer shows value=85 unit=mph
